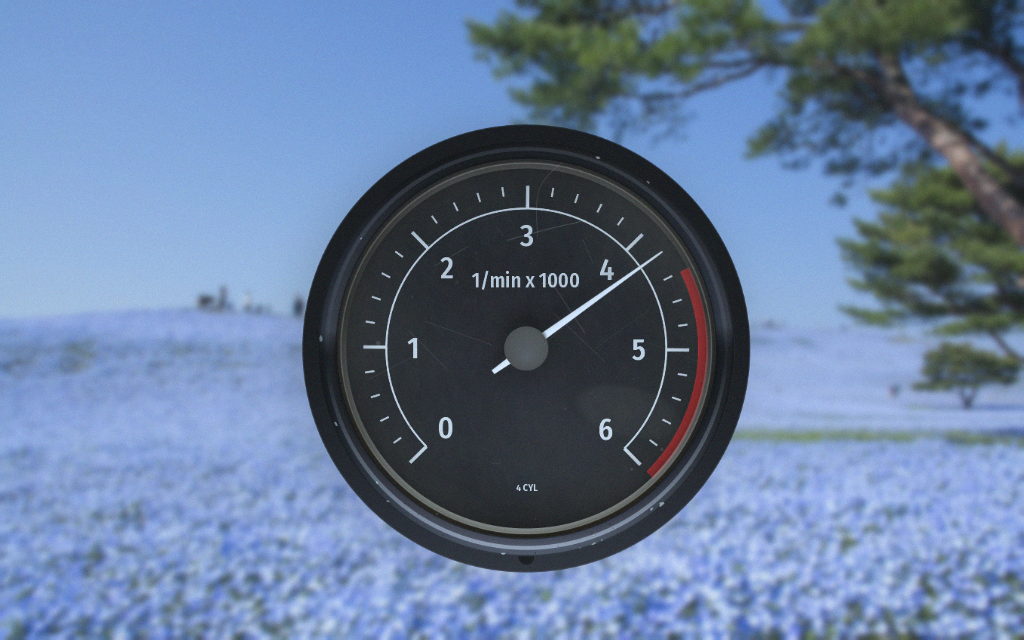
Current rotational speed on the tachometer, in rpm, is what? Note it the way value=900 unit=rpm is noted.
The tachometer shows value=4200 unit=rpm
